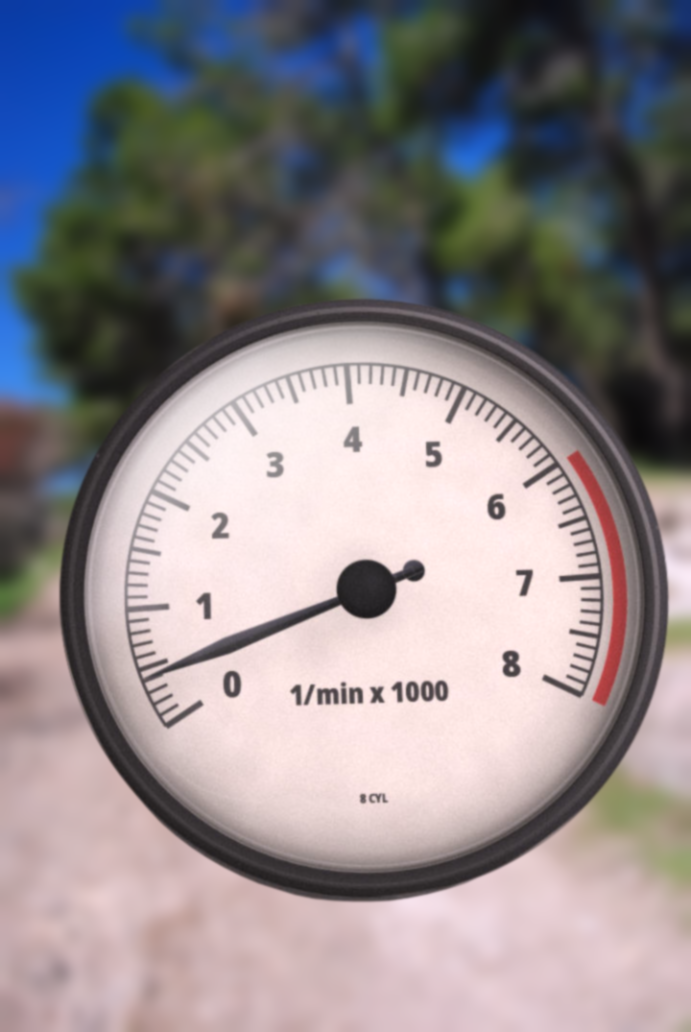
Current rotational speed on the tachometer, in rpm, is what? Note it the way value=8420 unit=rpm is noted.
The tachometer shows value=400 unit=rpm
